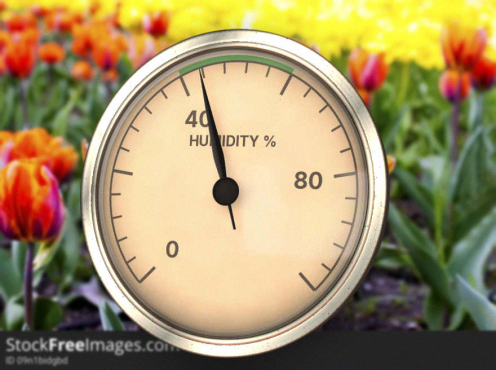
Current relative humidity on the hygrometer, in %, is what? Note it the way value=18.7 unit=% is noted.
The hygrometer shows value=44 unit=%
